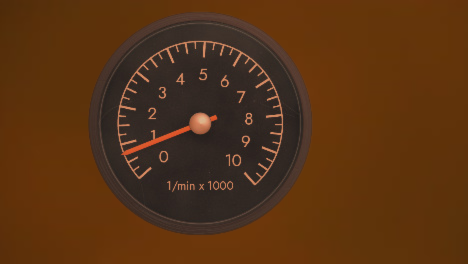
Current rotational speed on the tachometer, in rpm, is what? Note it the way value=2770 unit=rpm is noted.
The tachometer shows value=750 unit=rpm
